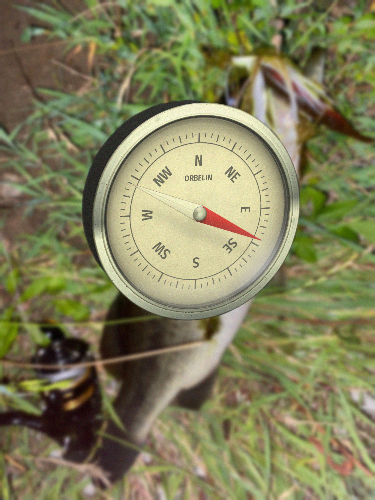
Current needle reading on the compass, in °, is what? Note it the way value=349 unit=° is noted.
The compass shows value=115 unit=°
